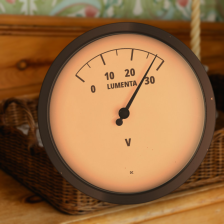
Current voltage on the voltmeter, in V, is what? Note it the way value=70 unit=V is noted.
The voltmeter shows value=27.5 unit=V
